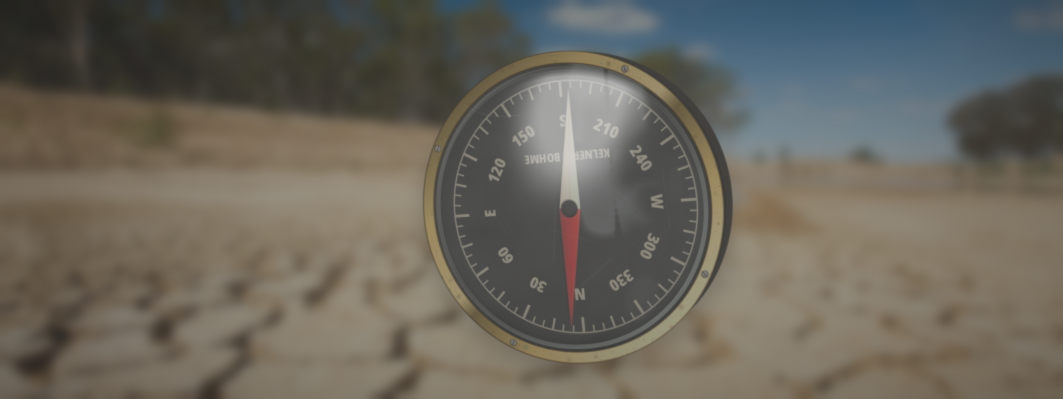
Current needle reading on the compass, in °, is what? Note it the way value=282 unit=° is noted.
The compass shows value=5 unit=°
